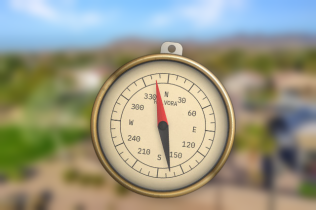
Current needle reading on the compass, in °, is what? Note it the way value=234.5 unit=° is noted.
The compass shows value=345 unit=°
